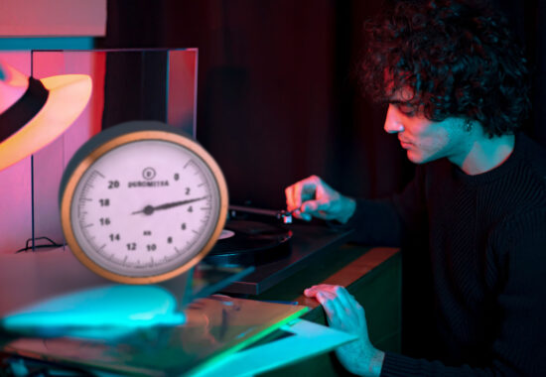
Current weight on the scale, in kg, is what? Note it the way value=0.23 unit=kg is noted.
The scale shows value=3 unit=kg
